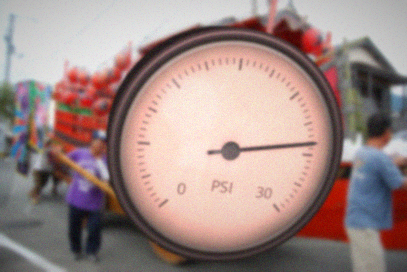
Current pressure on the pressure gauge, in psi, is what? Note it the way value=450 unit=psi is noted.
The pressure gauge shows value=24 unit=psi
